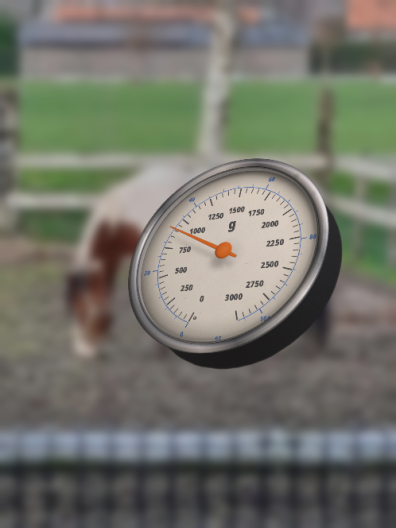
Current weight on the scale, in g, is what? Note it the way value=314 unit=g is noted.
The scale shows value=900 unit=g
